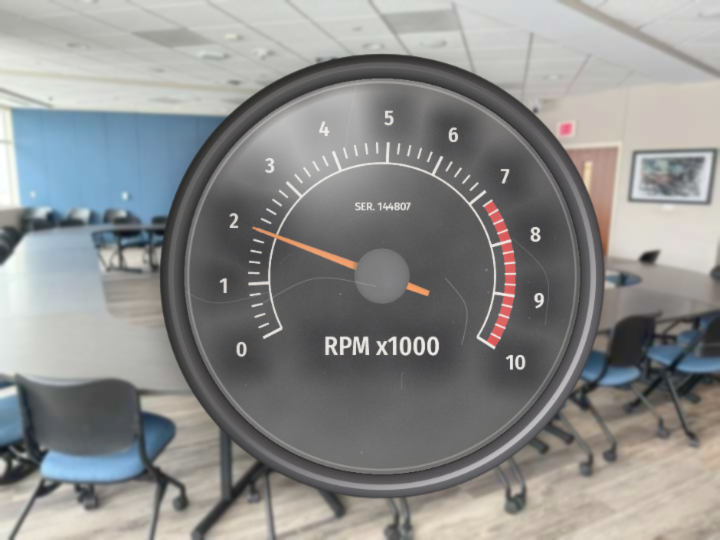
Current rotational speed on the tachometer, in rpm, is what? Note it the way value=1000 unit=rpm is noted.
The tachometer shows value=2000 unit=rpm
